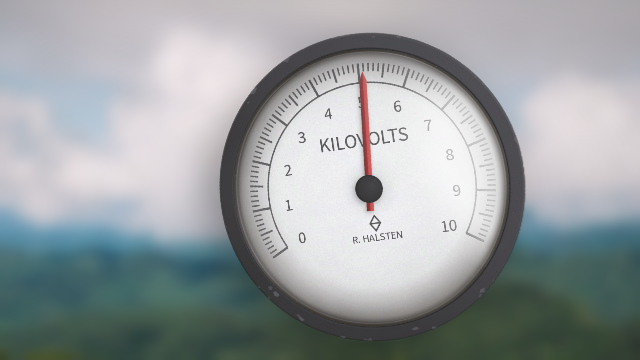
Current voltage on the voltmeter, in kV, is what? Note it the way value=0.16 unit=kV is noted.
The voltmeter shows value=5.1 unit=kV
